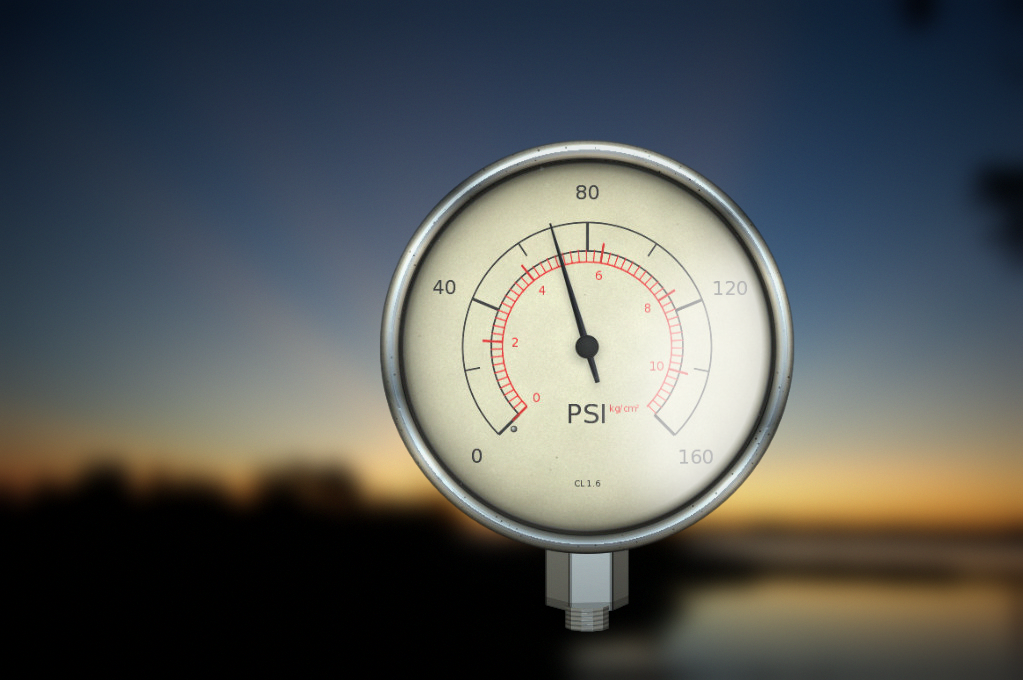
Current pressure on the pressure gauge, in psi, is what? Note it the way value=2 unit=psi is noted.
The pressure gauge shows value=70 unit=psi
